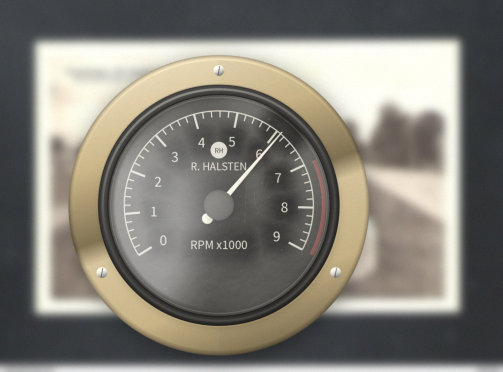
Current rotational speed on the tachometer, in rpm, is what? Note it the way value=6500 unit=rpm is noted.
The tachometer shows value=6100 unit=rpm
